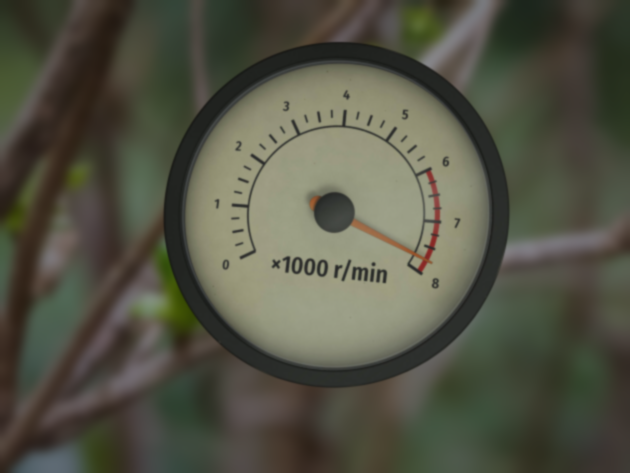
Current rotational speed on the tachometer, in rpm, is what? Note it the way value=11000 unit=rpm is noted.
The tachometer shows value=7750 unit=rpm
